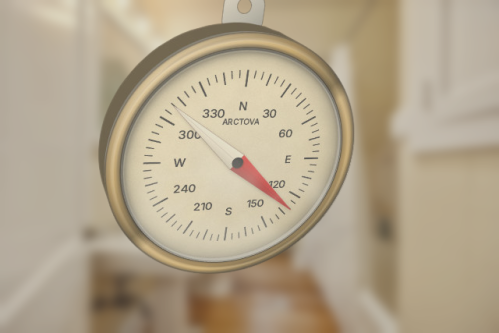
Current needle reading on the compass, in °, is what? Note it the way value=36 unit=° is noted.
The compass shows value=130 unit=°
